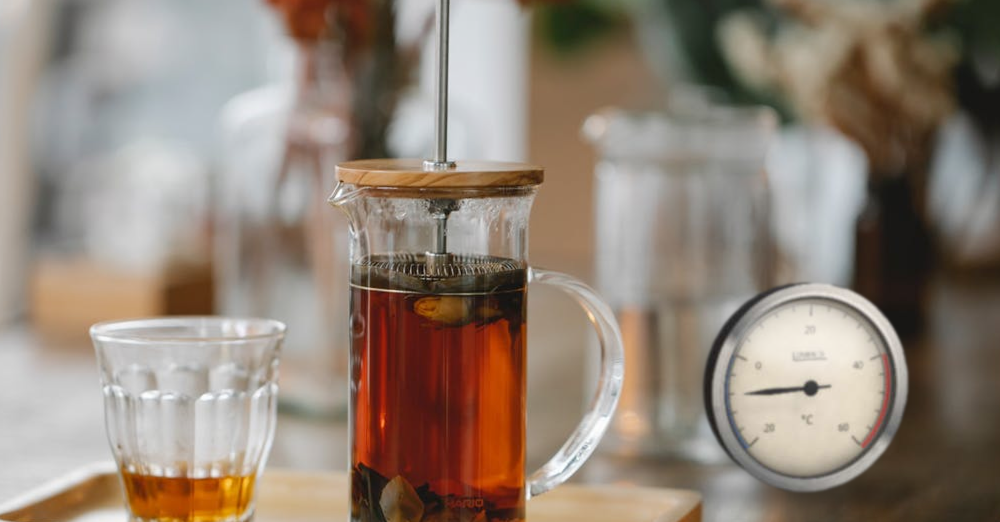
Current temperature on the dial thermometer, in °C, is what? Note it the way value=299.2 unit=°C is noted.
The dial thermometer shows value=-8 unit=°C
